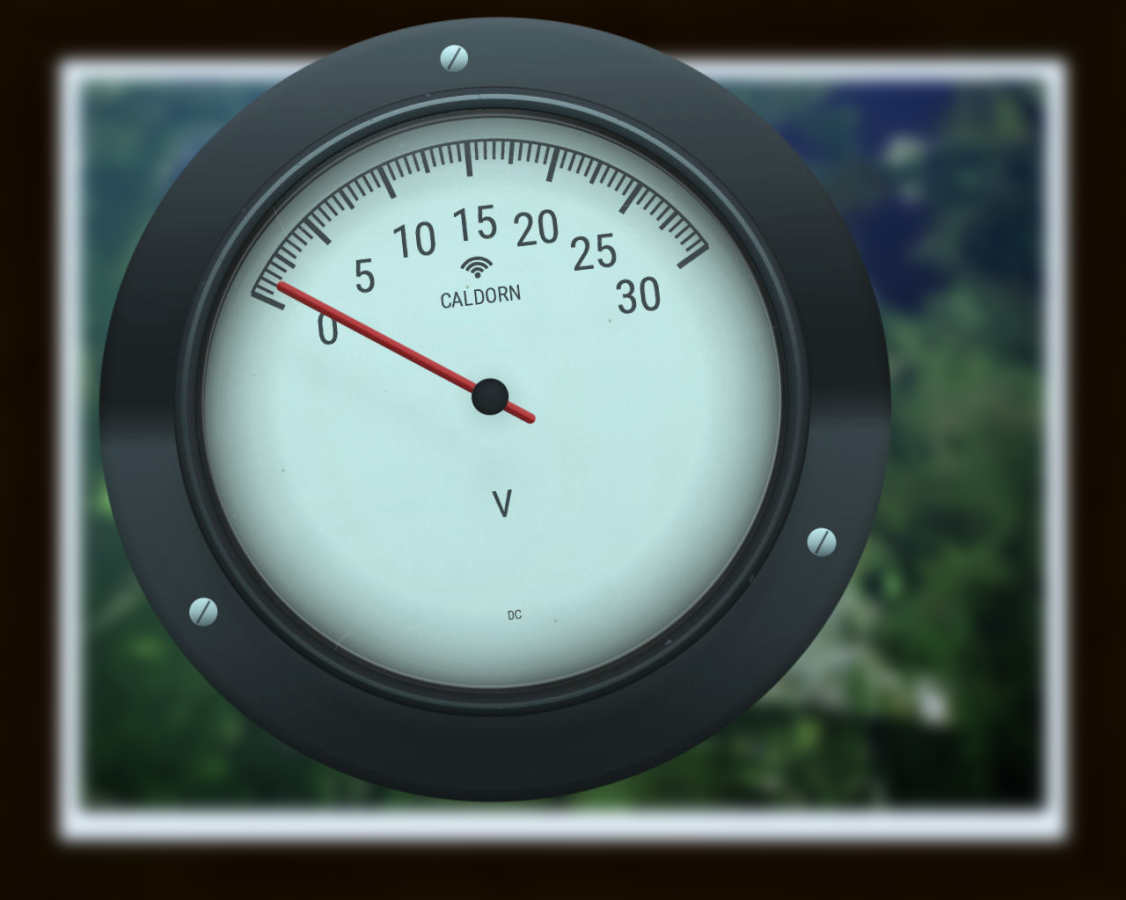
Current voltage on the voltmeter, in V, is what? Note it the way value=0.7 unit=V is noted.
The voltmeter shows value=1 unit=V
